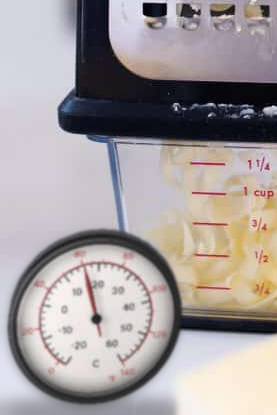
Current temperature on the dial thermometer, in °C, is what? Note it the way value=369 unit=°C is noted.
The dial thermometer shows value=16 unit=°C
